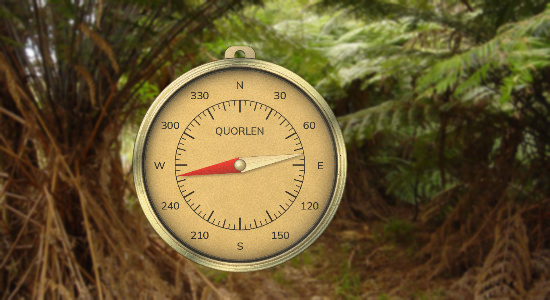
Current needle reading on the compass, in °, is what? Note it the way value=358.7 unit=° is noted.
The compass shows value=260 unit=°
